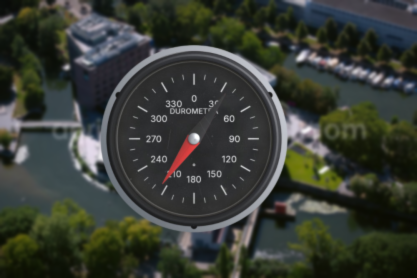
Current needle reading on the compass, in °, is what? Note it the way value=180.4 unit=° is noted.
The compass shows value=215 unit=°
